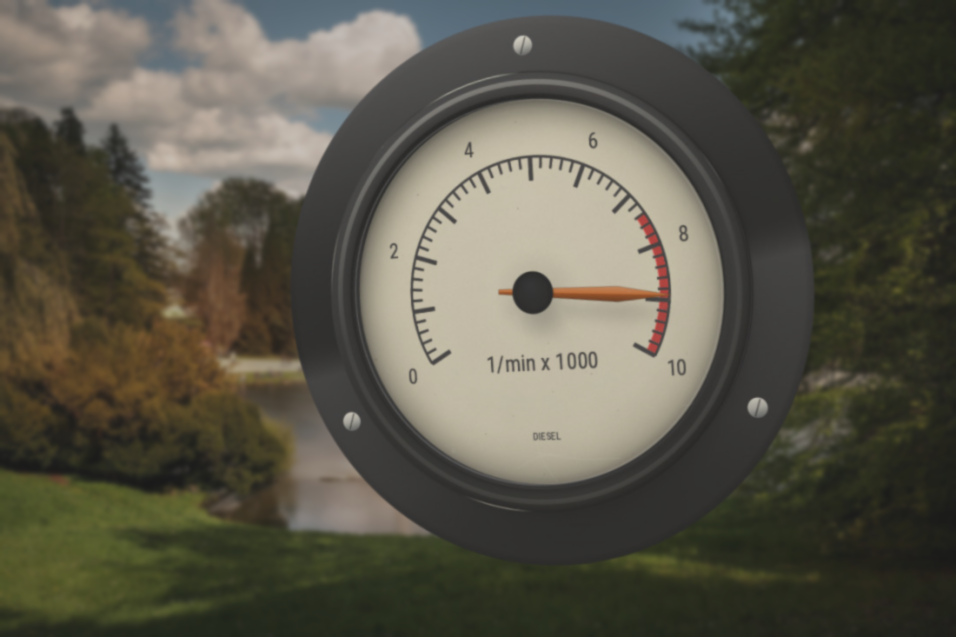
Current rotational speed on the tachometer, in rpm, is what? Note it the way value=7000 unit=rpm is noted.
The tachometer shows value=8900 unit=rpm
